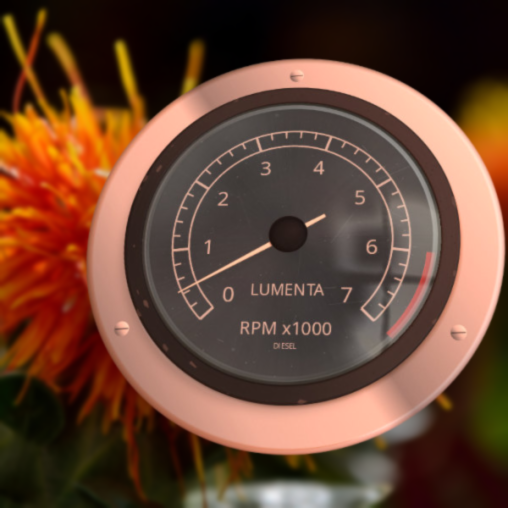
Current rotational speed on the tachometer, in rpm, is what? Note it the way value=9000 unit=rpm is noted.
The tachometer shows value=400 unit=rpm
